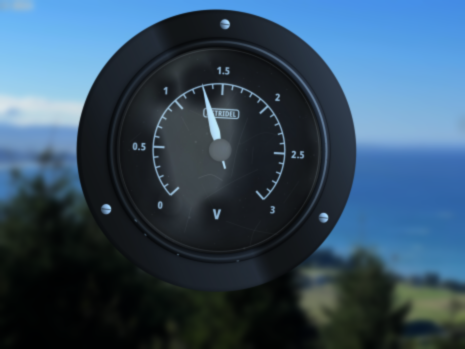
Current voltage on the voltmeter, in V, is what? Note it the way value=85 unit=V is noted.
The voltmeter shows value=1.3 unit=V
